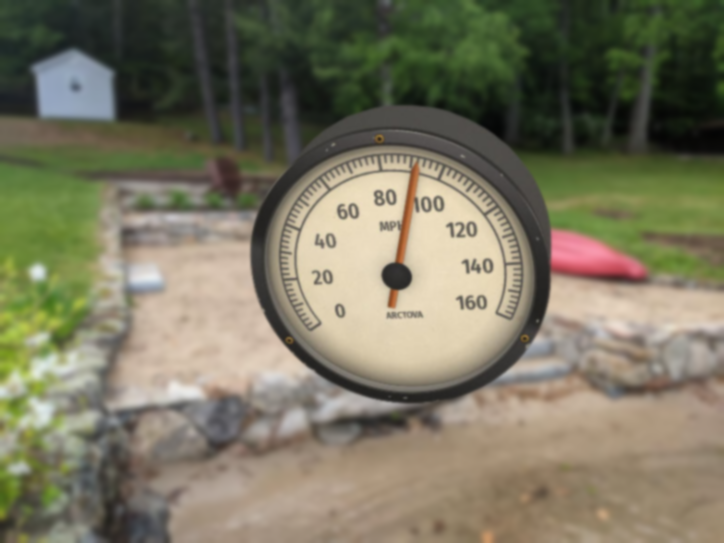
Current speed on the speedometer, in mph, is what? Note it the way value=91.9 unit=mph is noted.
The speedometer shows value=92 unit=mph
